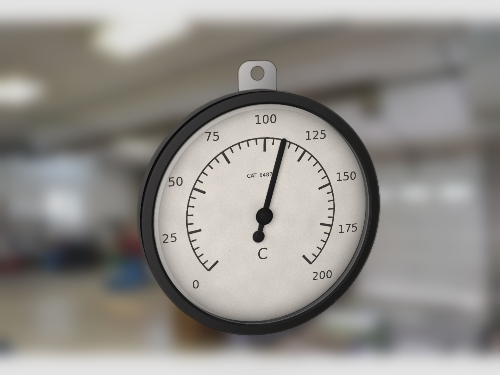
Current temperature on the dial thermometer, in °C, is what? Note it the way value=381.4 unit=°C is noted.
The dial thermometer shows value=110 unit=°C
